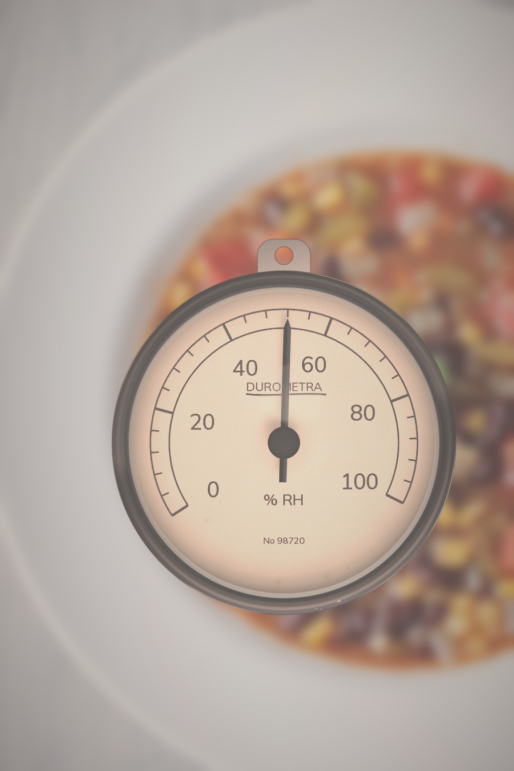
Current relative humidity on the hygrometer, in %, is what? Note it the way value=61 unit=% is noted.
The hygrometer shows value=52 unit=%
